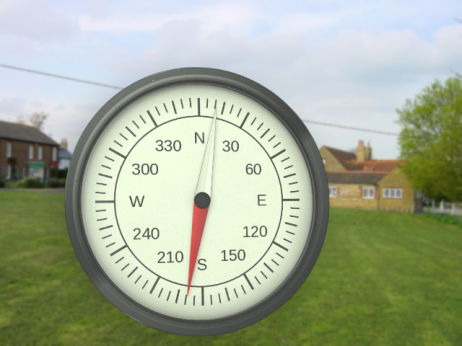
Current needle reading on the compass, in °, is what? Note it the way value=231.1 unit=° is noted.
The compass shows value=190 unit=°
